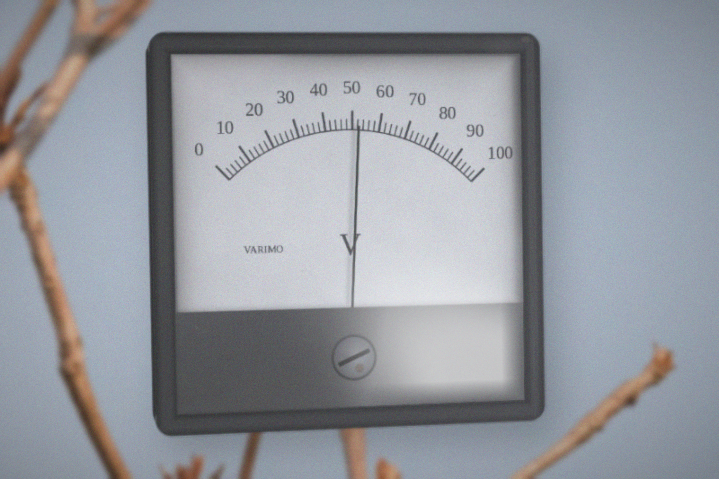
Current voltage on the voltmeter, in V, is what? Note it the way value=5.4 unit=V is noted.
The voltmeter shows value=52 unit=V
